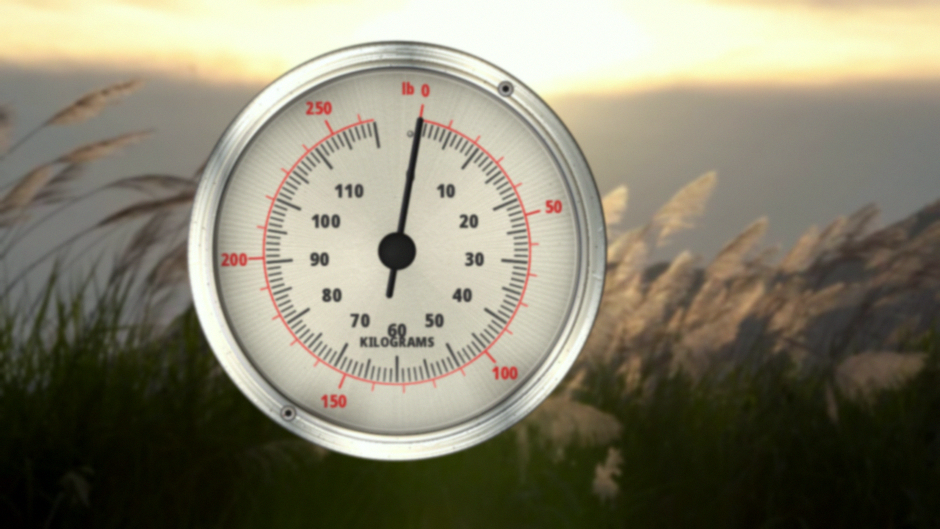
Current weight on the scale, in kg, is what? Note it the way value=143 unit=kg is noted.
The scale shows value=0 unit=kg
